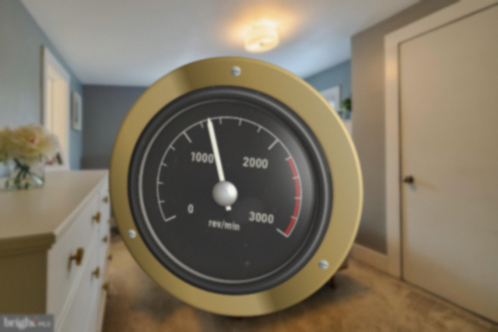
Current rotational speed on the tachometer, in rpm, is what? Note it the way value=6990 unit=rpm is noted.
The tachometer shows value=1300 unit=rpm
